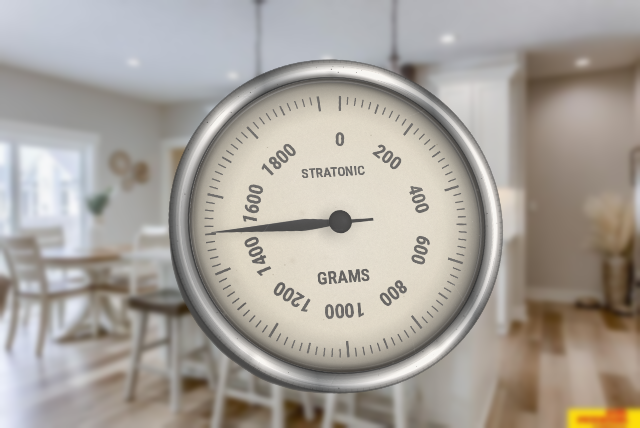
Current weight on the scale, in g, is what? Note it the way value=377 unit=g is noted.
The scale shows value=1500 unit=g
